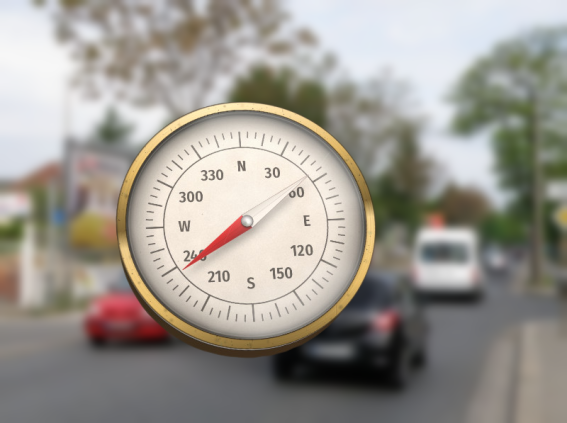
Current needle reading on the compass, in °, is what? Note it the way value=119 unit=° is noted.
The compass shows value=235 unit=°
